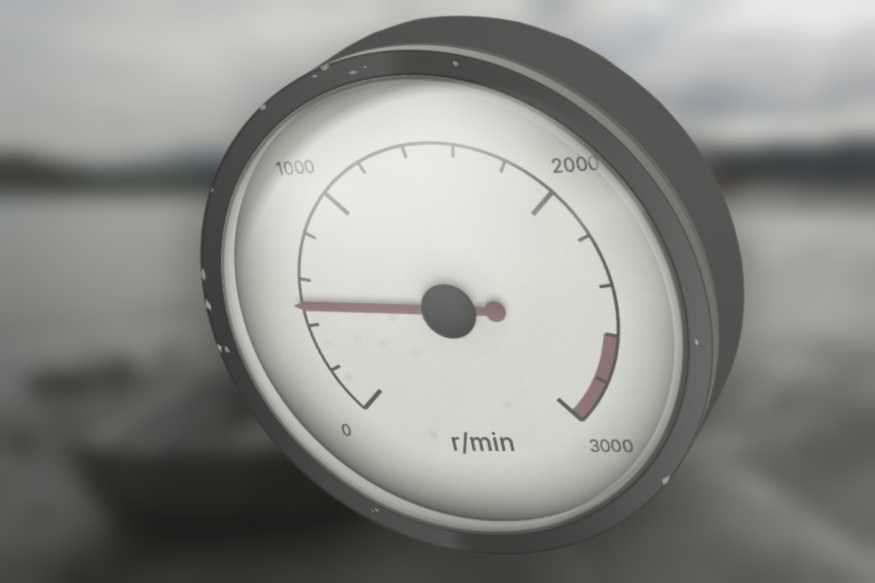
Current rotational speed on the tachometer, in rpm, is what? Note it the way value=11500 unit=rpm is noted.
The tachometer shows value=500 unit=rpm
